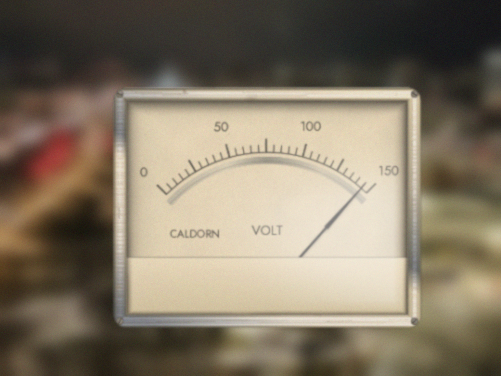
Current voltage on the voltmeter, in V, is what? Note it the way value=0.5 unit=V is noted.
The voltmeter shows value=145 unit=V
